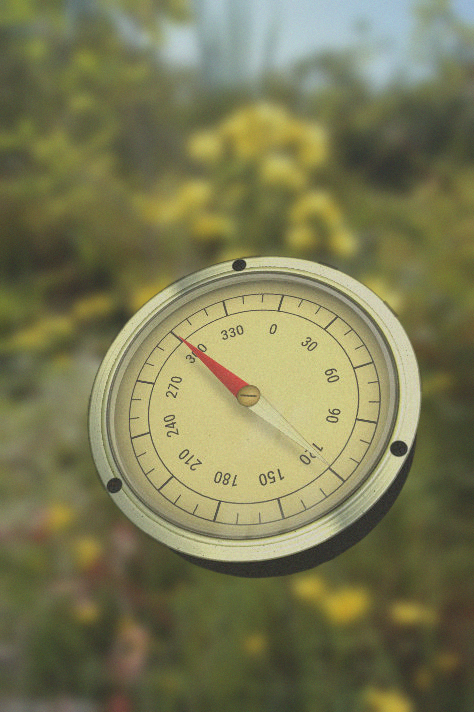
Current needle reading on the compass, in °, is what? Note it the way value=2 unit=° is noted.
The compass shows value=300 unit=°
